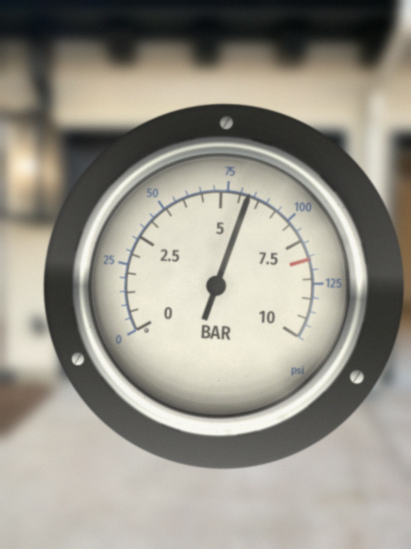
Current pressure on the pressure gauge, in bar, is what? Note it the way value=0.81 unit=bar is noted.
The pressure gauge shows value=5.75 unit=bar
